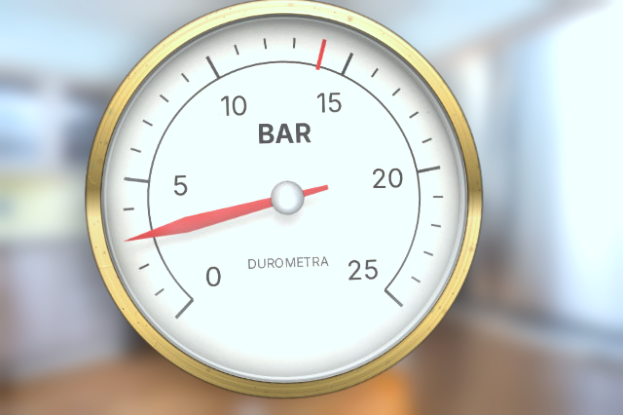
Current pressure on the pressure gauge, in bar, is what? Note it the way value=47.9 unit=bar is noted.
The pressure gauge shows value=3 unit=bar
